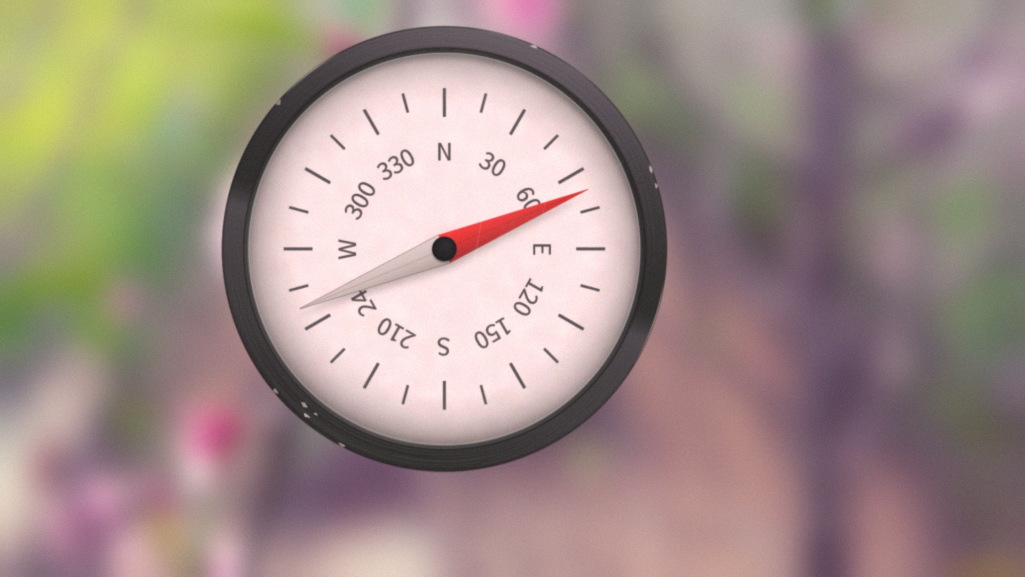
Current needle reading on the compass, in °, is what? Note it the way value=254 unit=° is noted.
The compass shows value=67.5 unit=°
